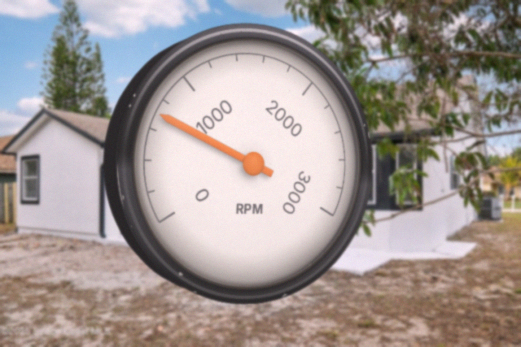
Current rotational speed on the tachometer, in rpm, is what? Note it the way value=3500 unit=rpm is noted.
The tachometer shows value=700 unit=rpm
